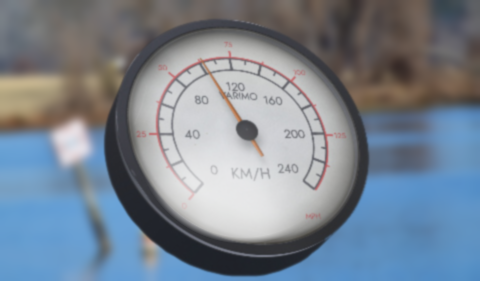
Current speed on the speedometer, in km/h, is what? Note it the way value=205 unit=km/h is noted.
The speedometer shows value=100 unit=km/h
